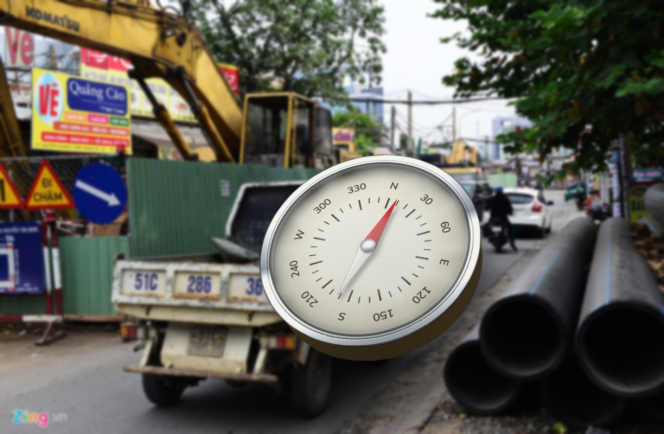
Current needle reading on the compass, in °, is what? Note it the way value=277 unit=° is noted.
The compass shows value=10 unit=°
